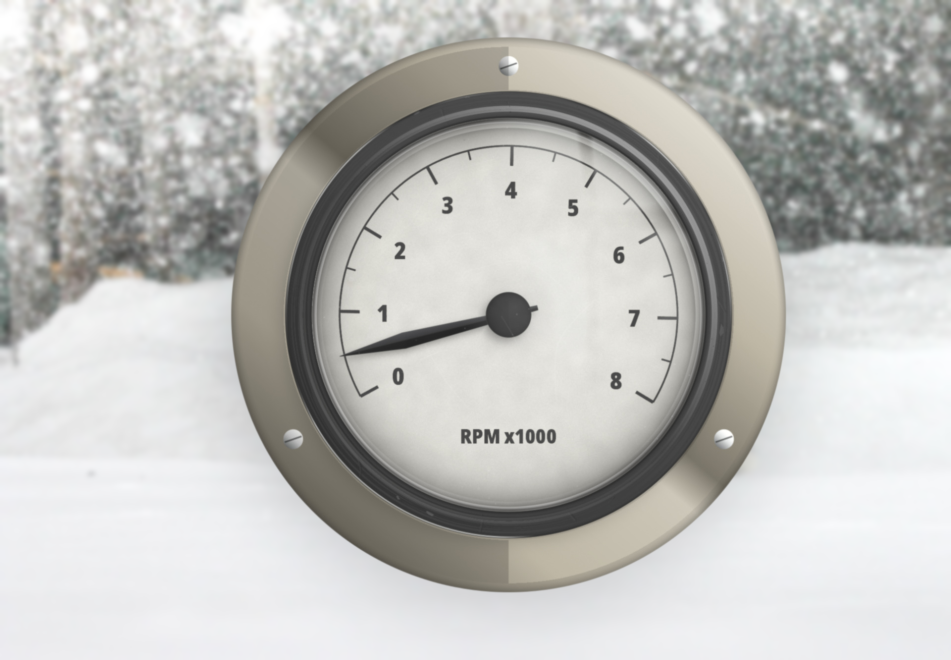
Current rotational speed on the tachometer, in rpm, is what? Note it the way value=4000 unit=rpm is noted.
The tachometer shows value=500 unit=rpm
